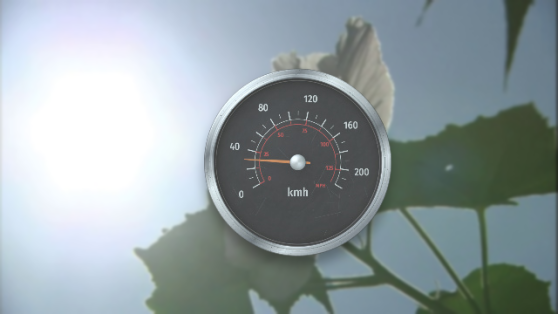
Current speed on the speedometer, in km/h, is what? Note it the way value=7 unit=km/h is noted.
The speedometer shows value=30 unit=km/h
